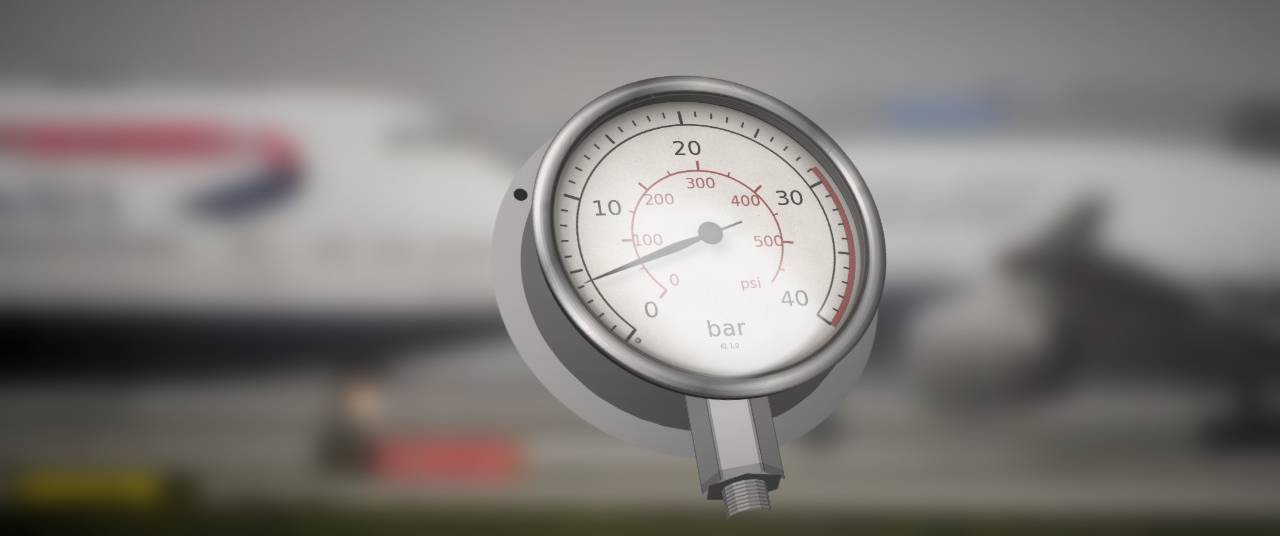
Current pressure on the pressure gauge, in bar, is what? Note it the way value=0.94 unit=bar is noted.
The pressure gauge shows value=4 unit=bar
